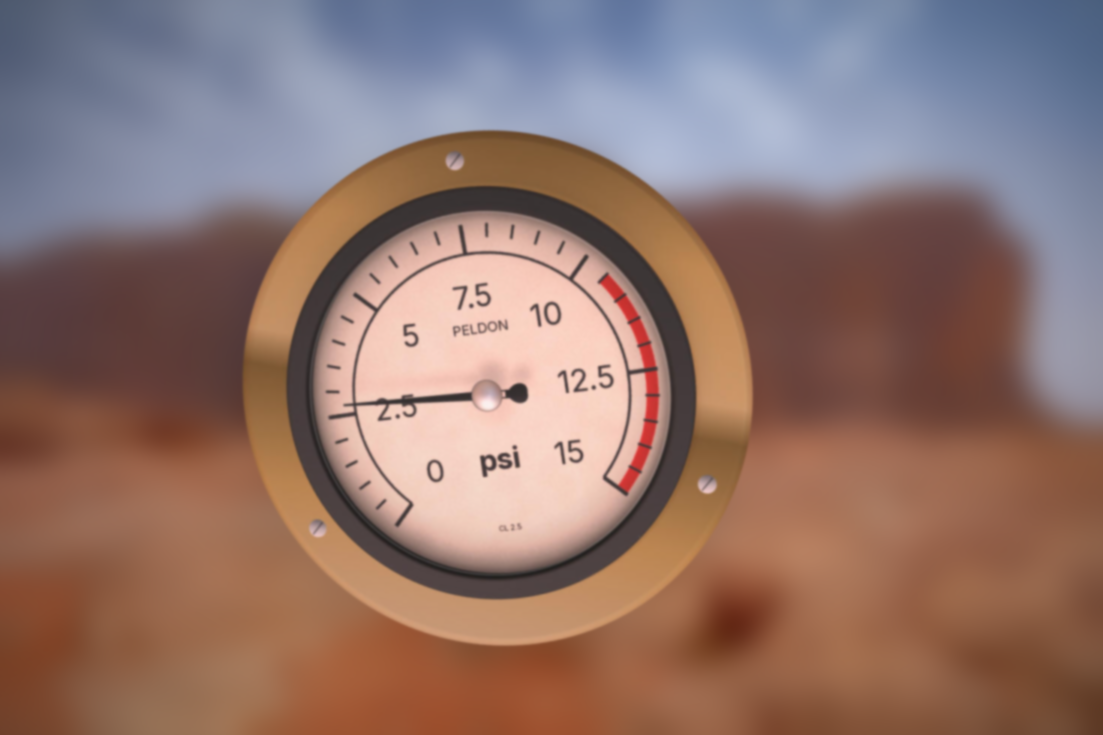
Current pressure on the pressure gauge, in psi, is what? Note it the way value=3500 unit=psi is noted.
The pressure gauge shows value=2.75 unit=psi
